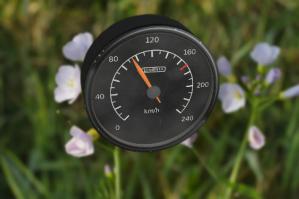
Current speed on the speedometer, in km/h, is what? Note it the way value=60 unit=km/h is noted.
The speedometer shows value=95 unit=km/h
